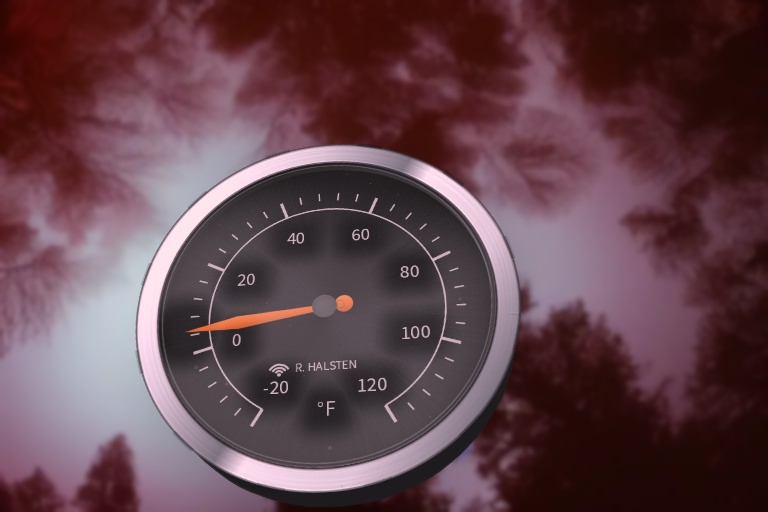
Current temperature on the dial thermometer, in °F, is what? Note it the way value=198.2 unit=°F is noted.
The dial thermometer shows value=4 unit=°F
